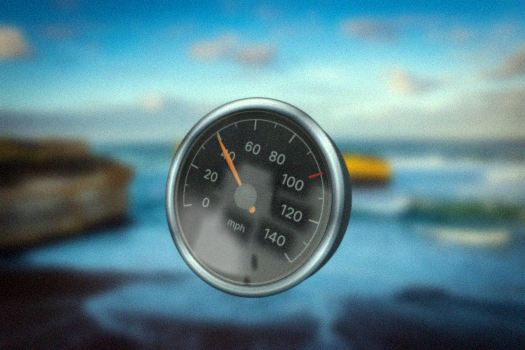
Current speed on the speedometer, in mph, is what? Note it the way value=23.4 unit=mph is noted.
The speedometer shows value=40 unit=mph
